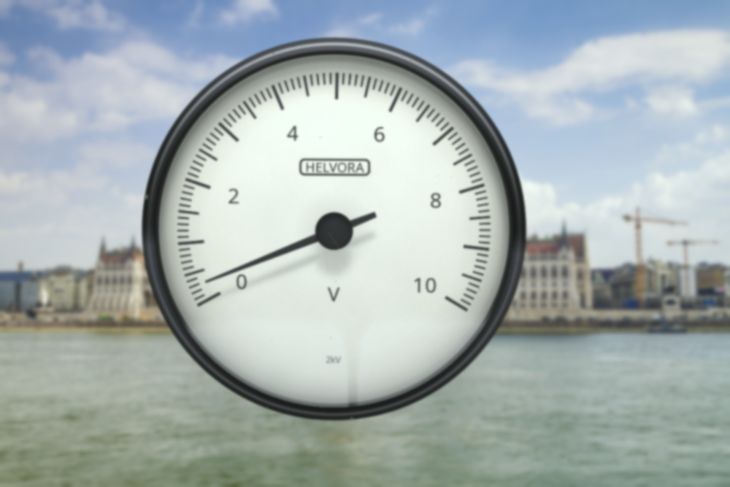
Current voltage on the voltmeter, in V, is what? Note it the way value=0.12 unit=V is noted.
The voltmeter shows value=0.3 unit=V
